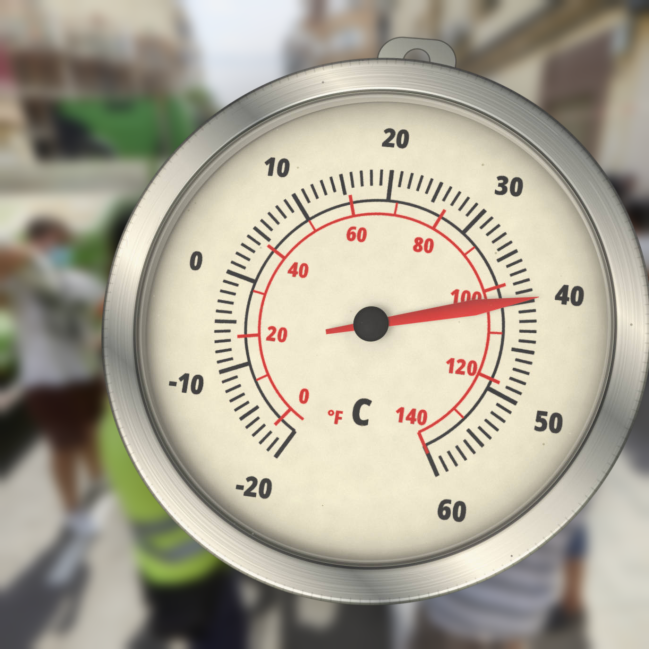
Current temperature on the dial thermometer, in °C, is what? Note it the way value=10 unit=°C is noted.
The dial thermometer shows value=40 unit=°C
